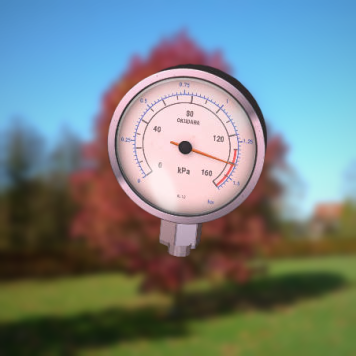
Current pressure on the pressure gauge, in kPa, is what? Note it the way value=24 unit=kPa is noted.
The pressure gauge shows value=140 unit=kPa
